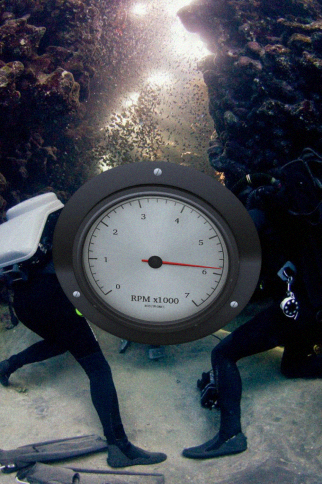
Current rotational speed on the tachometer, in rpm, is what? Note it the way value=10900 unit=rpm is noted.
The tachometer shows value=5800 unit=rpm
